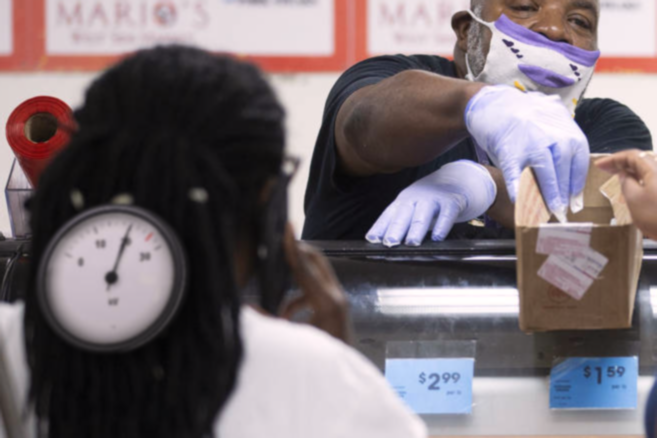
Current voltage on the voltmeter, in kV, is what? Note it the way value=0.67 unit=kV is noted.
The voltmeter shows value=20 unit=kV
